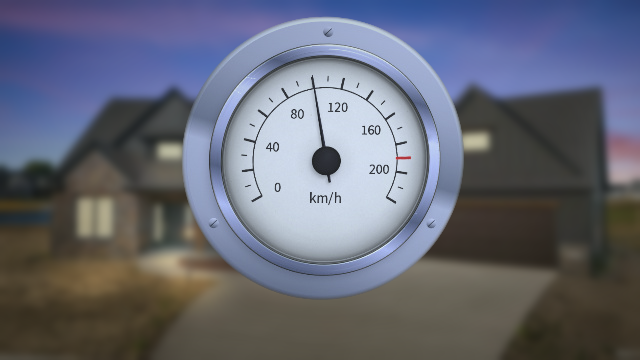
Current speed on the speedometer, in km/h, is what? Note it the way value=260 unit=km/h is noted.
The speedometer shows value=100 unit=km/h
